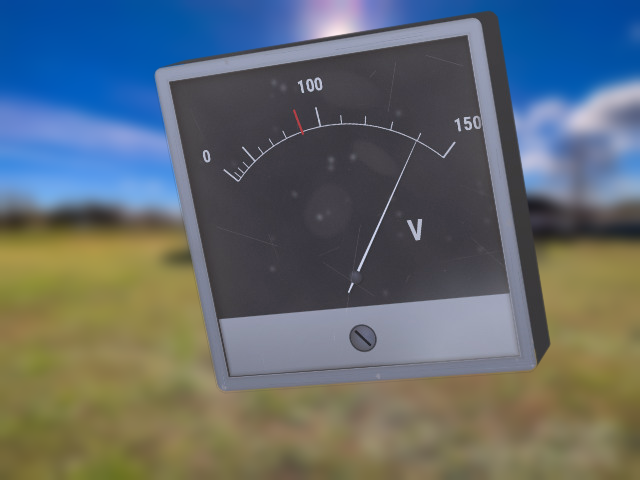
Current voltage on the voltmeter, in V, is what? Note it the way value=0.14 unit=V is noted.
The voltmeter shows value=140 unit=V
